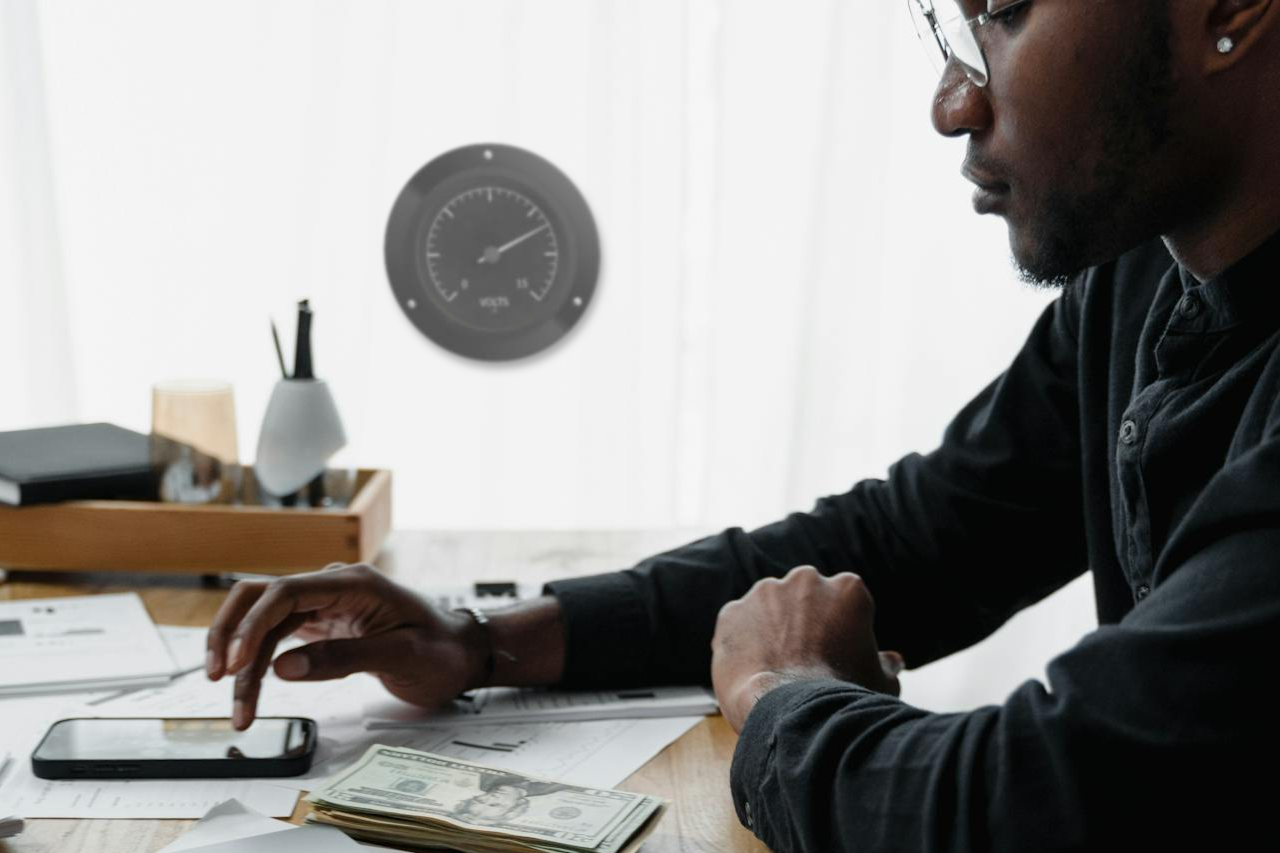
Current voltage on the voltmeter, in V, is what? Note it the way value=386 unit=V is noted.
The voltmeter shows value=11 unit=V
